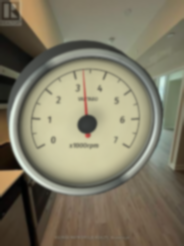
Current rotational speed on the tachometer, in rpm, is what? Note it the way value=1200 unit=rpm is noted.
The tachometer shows value=3250 unit=rpm
